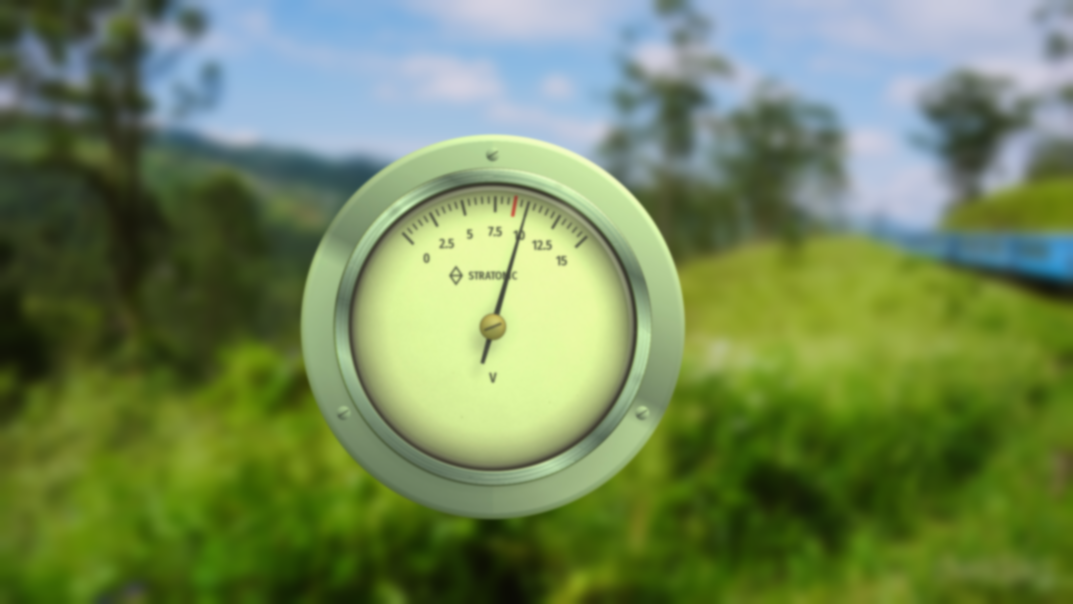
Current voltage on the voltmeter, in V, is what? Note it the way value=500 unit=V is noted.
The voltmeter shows value=10 unit=V
